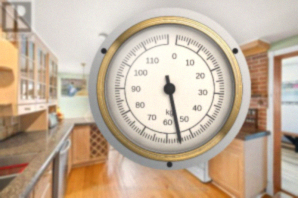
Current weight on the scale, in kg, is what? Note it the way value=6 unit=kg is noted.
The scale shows value=55 unit=kg
